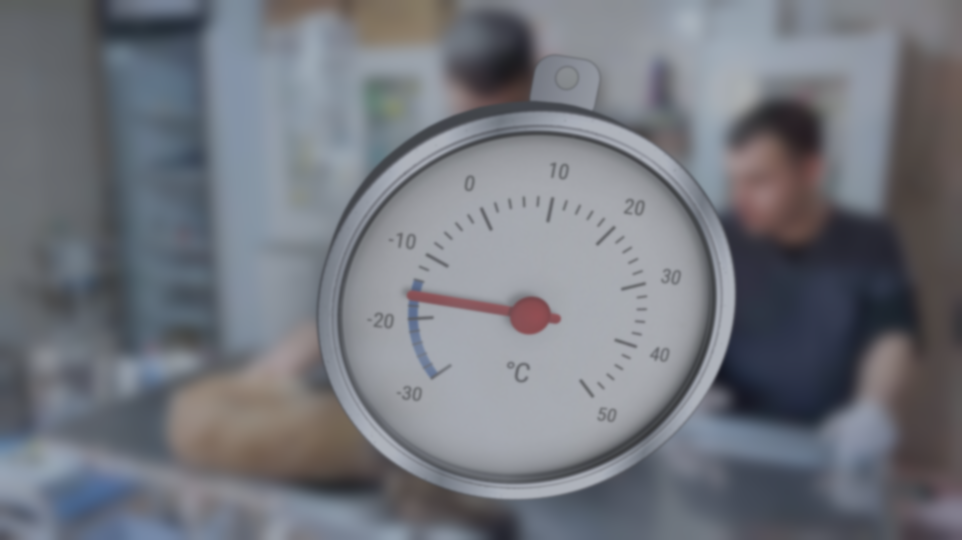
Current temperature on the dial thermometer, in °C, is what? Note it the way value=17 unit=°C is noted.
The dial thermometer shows value=-16 unit=°C
